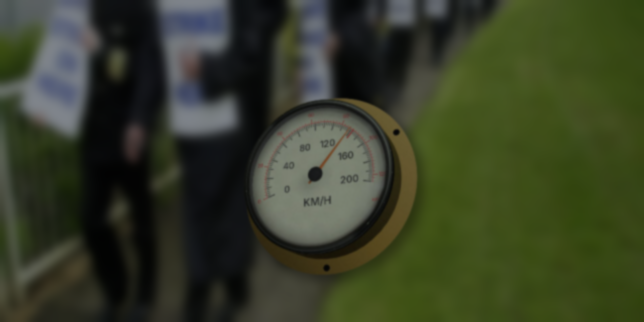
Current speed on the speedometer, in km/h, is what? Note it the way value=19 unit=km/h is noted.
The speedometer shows value=140 unit=km/h
